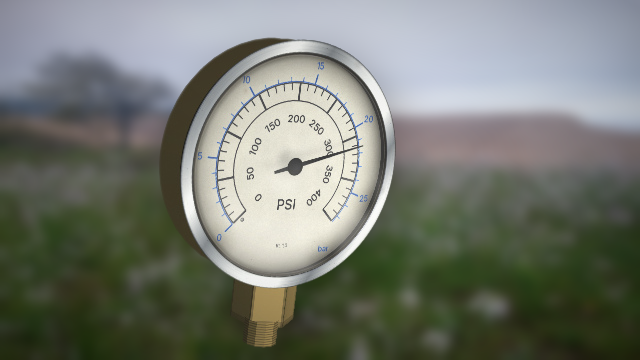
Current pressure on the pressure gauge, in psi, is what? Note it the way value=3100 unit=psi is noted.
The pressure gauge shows value=310 unit=psi
